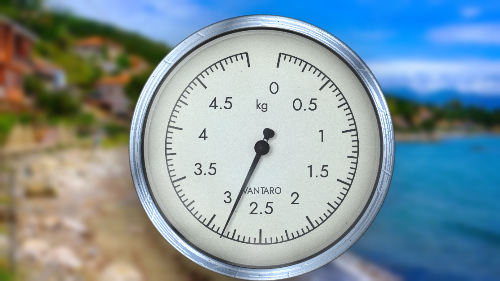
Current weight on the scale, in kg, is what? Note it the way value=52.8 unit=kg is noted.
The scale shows value=2.85 unit=kg
